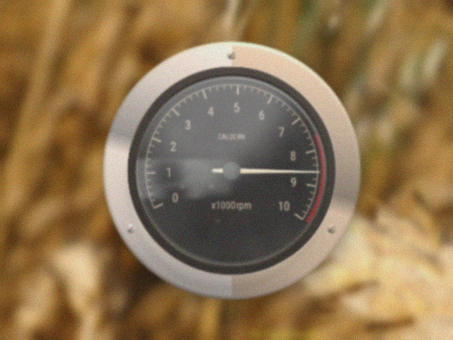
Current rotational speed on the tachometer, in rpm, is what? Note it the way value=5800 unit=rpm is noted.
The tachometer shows value=8600 unit=rpm
